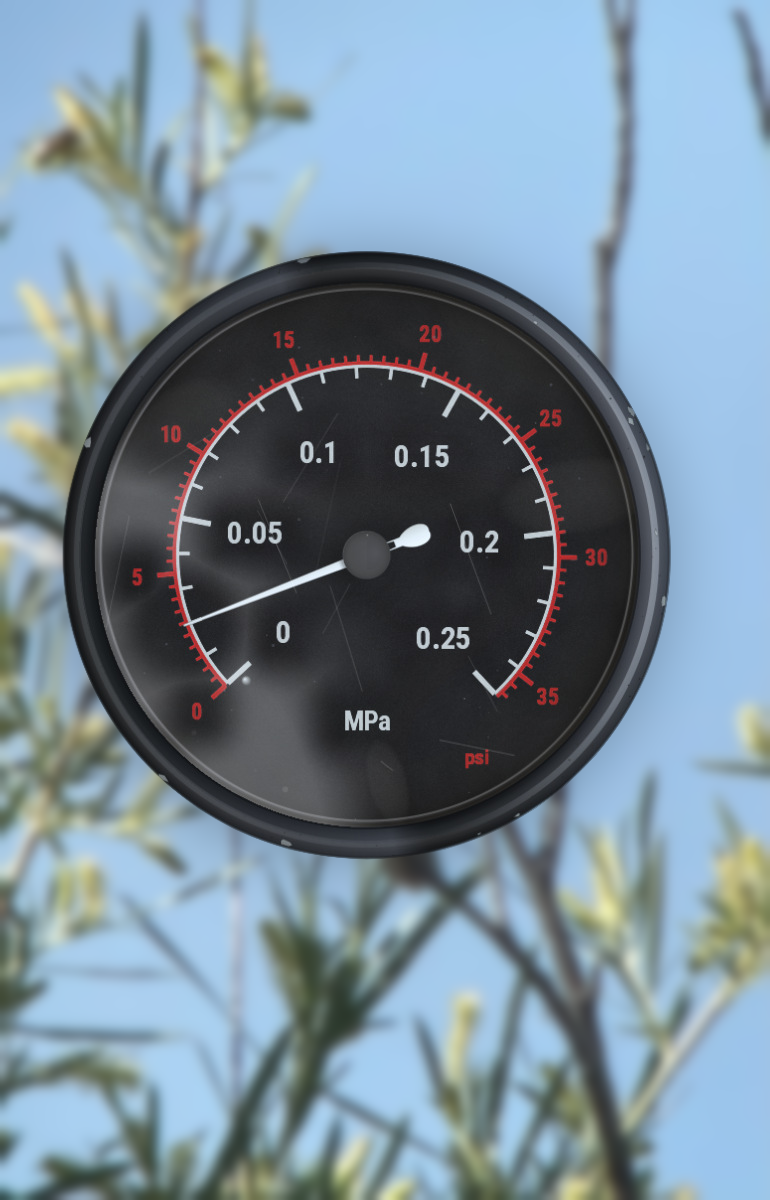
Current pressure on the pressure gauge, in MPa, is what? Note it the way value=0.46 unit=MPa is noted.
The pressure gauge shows value=0.02 unit=MPa
